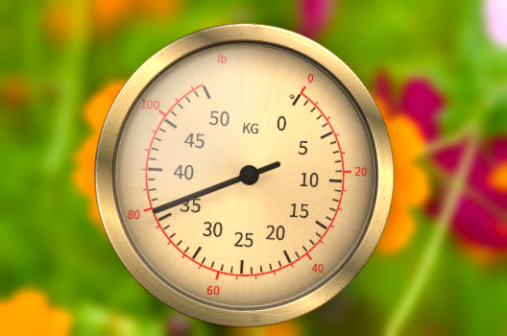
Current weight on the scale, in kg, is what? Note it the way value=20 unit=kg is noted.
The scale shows value=36 unit=kg
